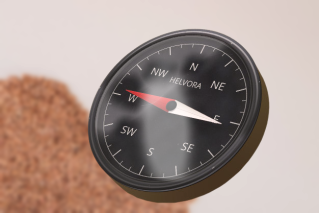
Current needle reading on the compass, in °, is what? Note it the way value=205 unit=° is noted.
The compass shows value=275 unit=°
